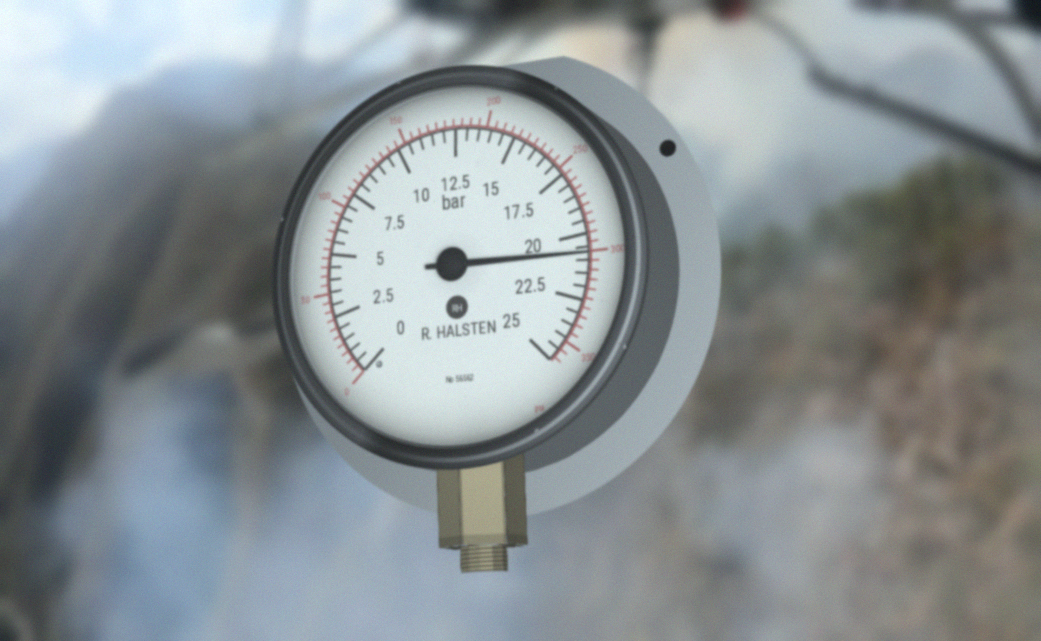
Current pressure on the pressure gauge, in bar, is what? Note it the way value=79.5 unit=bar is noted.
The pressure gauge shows value=20.75 unit=bar
